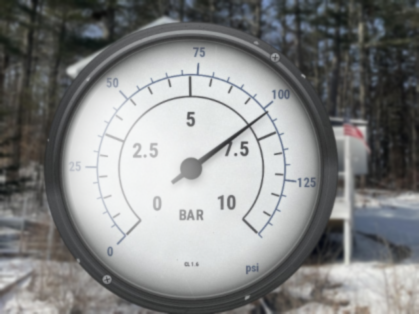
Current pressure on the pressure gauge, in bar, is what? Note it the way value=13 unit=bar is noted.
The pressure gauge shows value=7 unit=bar
